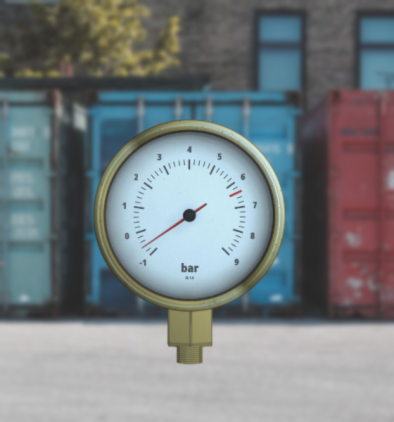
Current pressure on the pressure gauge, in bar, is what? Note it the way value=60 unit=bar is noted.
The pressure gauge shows value=-0.6 unit=bar
